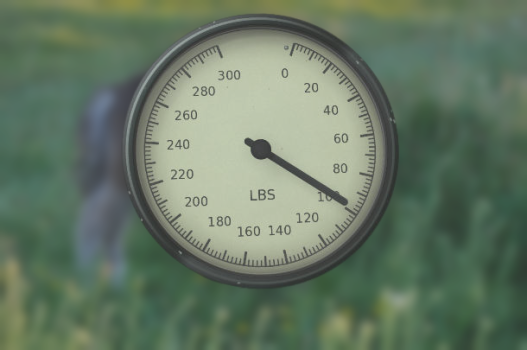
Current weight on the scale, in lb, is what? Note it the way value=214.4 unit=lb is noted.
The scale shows value=98 unit=lb
